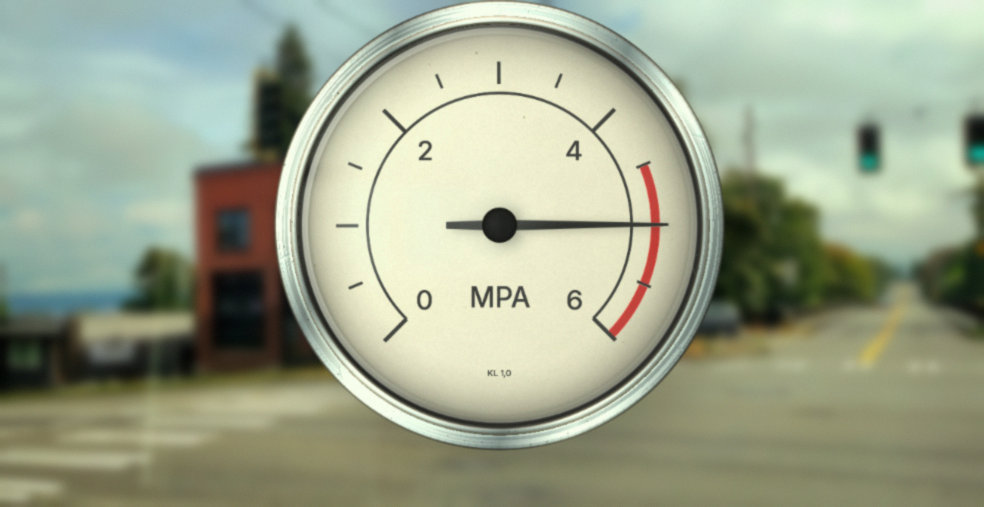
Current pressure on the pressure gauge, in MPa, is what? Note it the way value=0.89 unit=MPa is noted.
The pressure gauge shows value=5 unit=MPa
